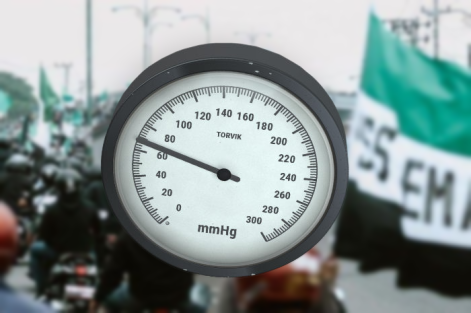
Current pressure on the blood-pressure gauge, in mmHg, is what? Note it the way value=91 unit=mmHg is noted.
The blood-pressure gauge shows value=70 unit=mmHg
